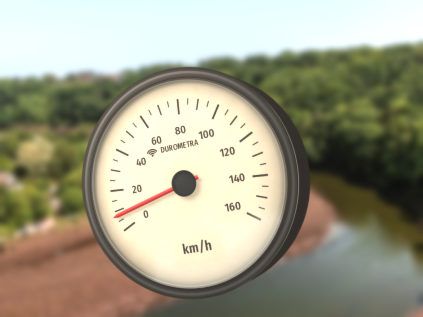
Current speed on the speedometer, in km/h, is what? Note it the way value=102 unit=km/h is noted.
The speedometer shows value=7.5 unit=km/h
